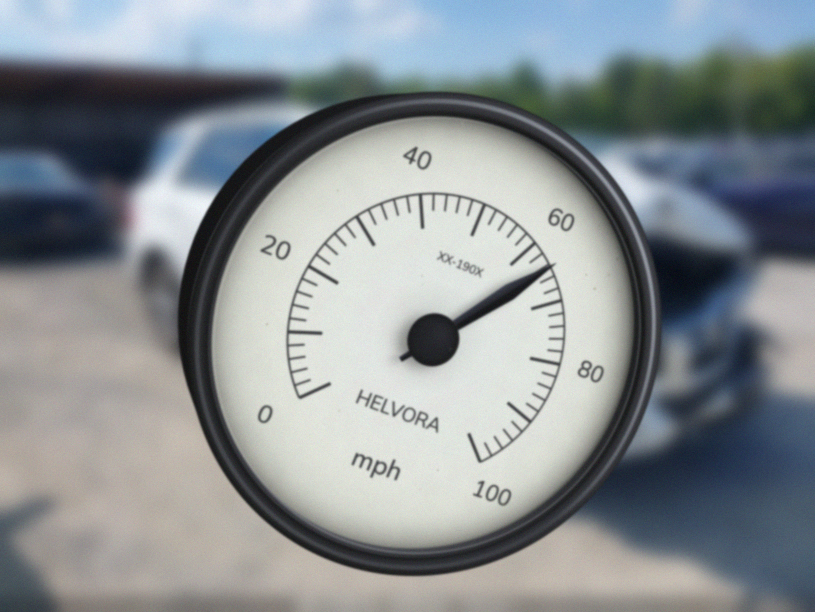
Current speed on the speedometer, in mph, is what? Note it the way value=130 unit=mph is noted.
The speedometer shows value=64 unit=mph
